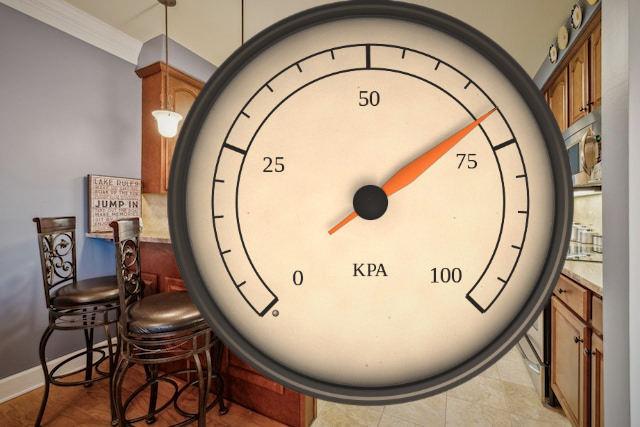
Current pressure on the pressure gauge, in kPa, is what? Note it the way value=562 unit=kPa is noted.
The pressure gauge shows value=70 unit=kPa
